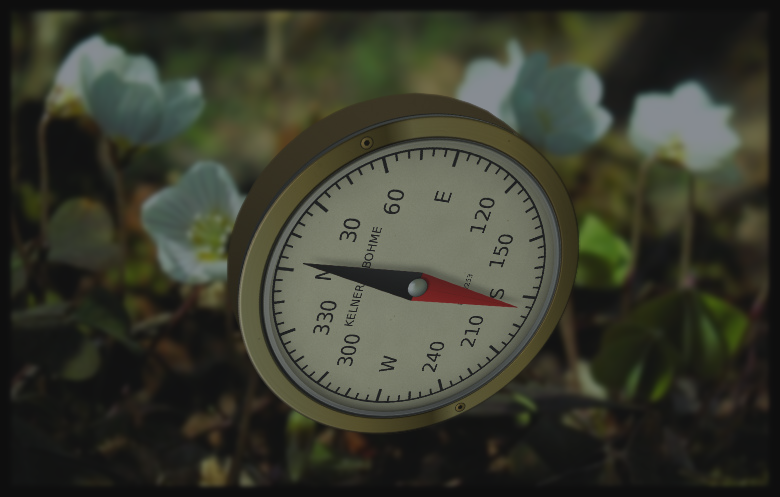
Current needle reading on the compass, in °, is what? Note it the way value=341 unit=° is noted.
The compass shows value=185 unit=°
